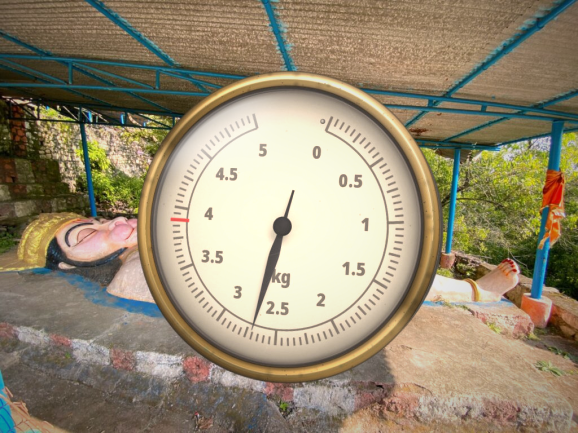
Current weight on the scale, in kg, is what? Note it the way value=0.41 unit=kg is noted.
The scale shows value=2.7 unit=kg
